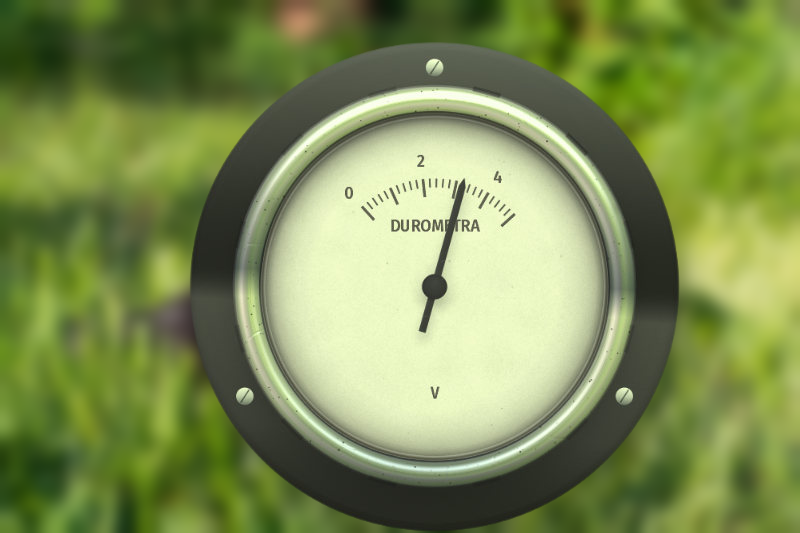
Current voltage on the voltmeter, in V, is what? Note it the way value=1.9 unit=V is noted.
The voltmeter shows value=3.2 unit=V
